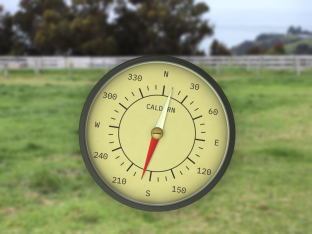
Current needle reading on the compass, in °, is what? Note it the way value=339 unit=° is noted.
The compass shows value=190 unit=°
